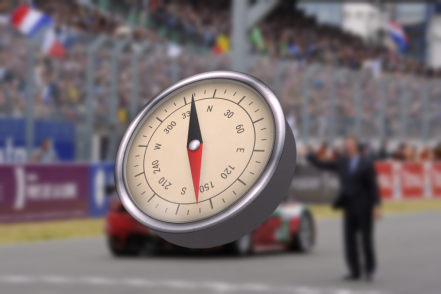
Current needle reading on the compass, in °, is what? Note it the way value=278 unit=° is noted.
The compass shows value=160 unit=°
